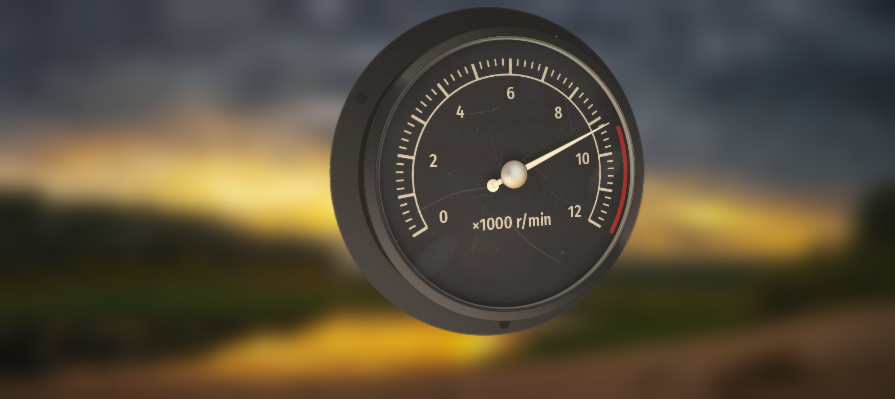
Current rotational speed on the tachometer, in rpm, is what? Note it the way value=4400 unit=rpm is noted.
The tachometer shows value=9200 unit=rpm
